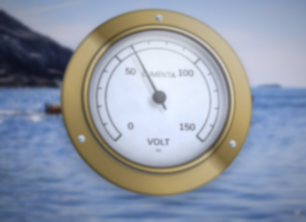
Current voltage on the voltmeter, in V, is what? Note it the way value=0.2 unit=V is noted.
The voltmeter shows value=60 unit=V
